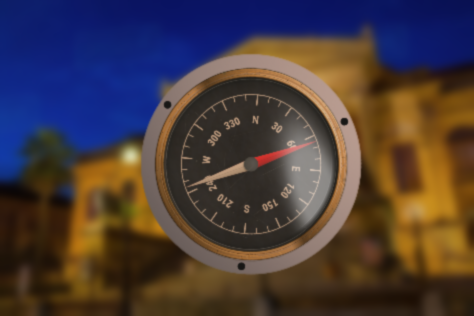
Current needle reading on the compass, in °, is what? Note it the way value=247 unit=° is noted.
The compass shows value=65 unit=°
